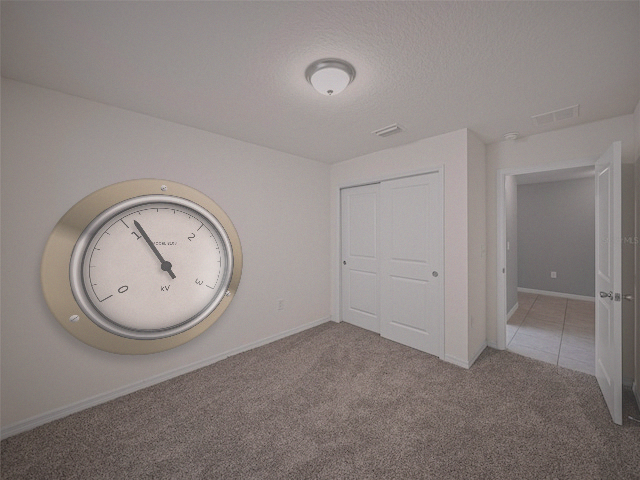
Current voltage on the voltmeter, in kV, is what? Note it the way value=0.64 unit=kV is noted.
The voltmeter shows value=1.1 unit=kV
